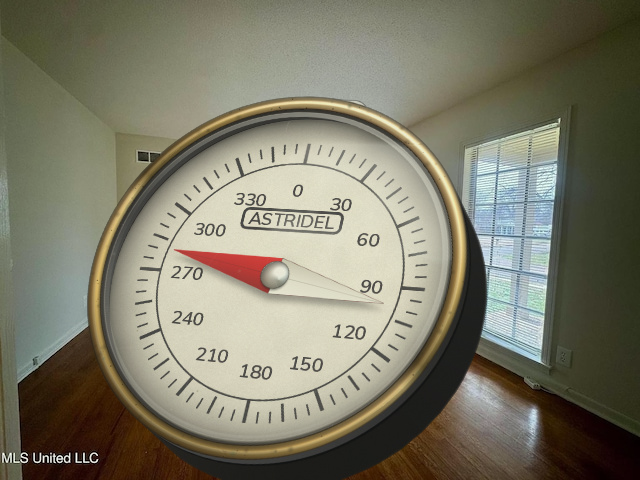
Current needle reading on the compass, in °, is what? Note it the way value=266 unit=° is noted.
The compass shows value=280 unit=°
